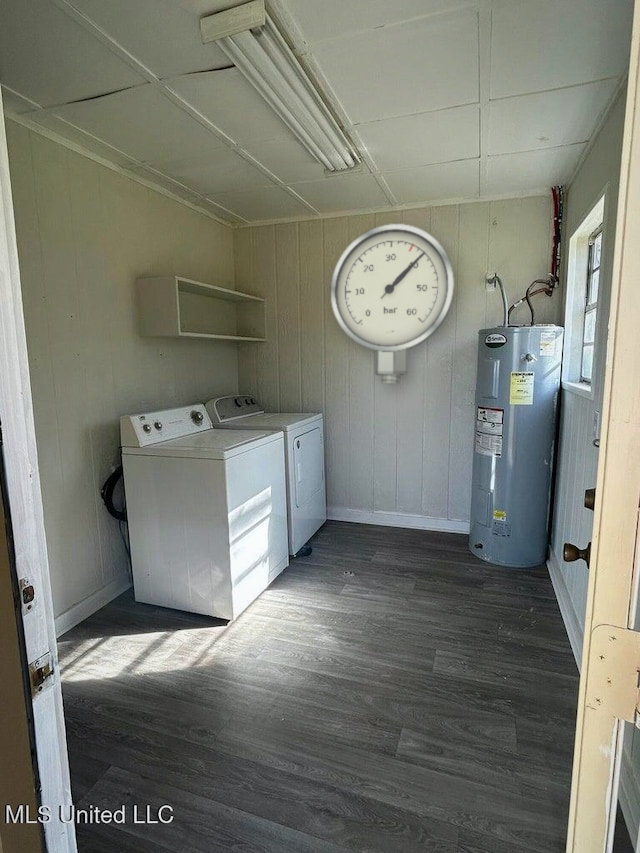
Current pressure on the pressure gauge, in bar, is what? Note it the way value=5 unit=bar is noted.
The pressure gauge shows value=40 unit=bar
